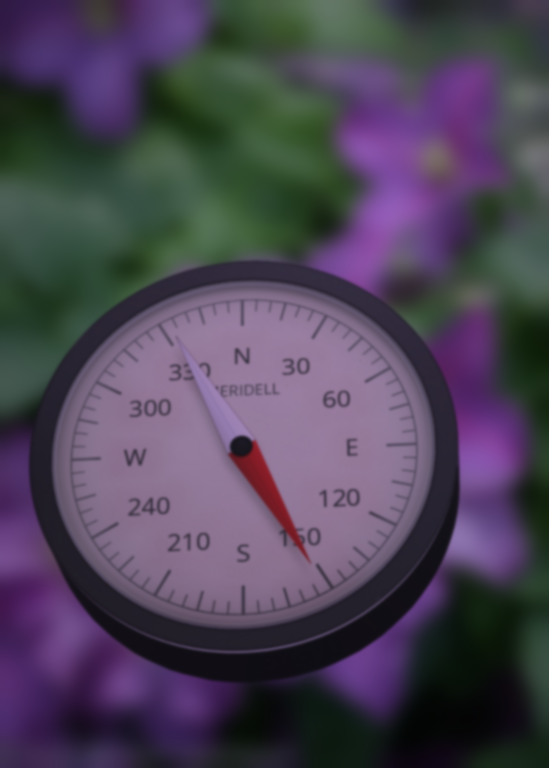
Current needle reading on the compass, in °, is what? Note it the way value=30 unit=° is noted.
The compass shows value=152.5 unit=°
